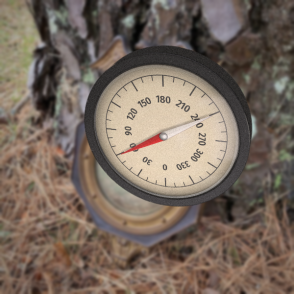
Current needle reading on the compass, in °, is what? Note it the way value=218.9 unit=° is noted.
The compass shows value=60 unit=°
